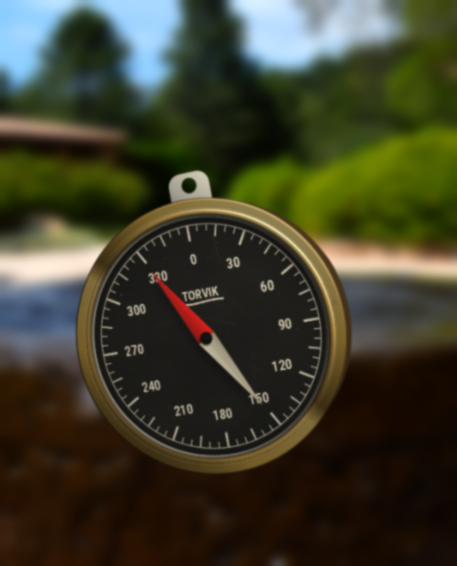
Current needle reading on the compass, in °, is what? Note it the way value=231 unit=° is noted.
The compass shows value=330 unit=°
